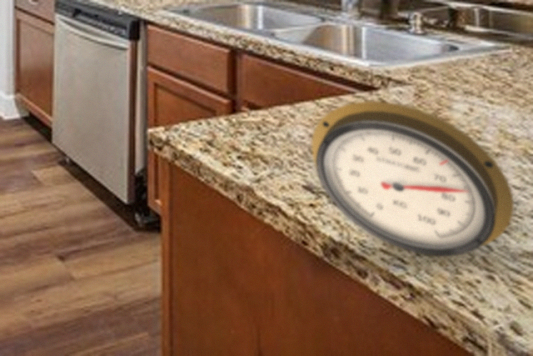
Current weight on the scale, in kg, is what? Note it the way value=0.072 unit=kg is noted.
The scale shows value=75 unit=kg
